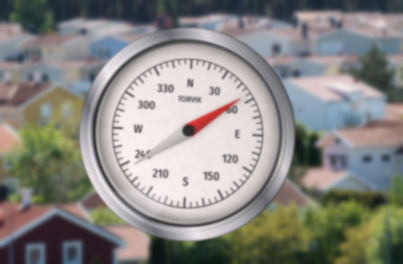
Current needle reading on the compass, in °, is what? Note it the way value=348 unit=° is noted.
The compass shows value=55 unit=°
